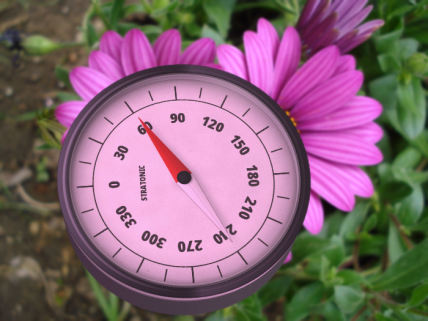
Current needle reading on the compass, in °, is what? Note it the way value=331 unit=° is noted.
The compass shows value=60 unit=°
